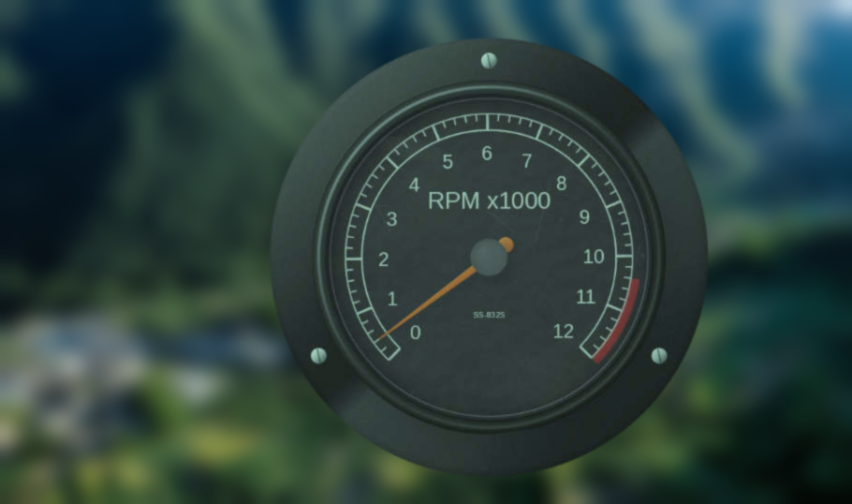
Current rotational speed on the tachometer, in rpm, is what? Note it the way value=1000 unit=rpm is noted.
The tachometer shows value=400 unit=rpm
